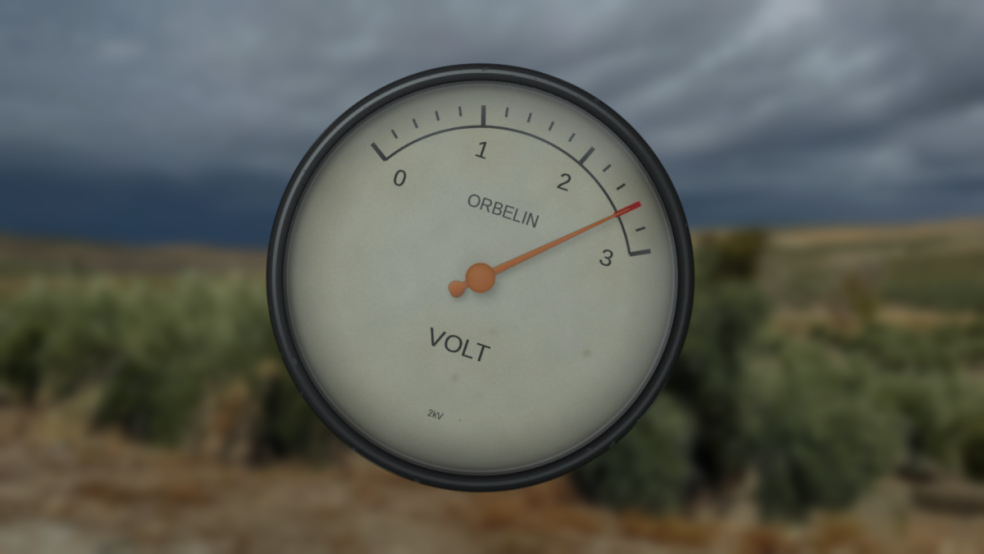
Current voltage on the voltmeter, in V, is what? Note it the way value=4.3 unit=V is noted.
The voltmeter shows value=2.6 unit=V
